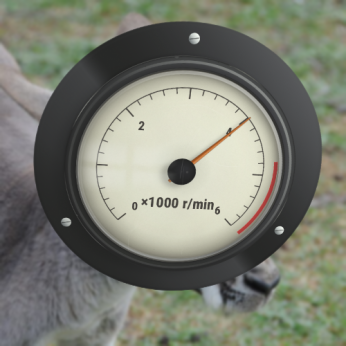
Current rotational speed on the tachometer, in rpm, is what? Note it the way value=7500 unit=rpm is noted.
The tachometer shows value=4000 unit=rpm
